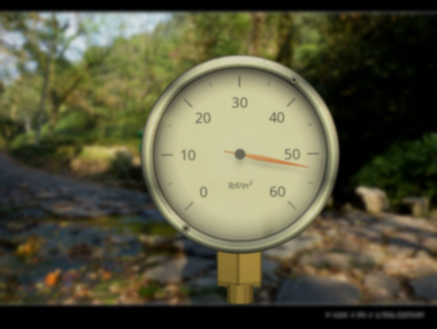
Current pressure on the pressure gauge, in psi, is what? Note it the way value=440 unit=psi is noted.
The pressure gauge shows value=52.5 unit=psi
